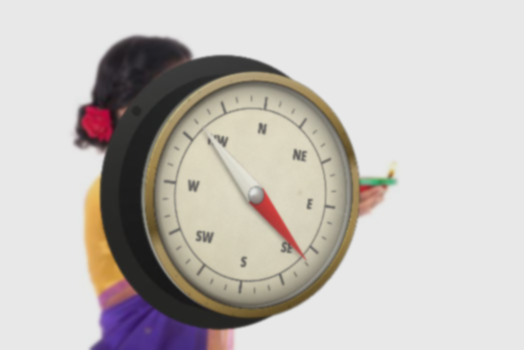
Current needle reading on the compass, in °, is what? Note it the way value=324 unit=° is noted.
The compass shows value=130 unit=°
